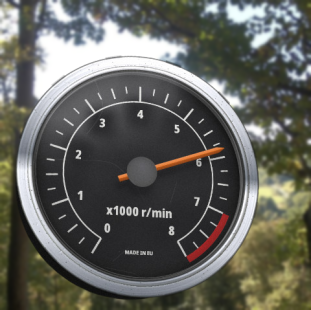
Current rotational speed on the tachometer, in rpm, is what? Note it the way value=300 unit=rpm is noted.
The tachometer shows value=5875 unit=rpm
